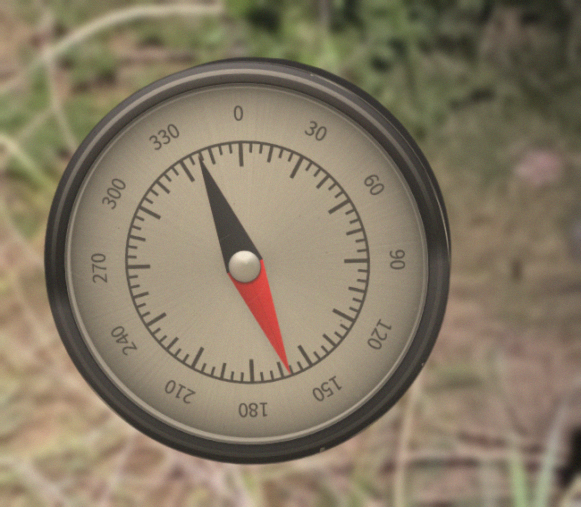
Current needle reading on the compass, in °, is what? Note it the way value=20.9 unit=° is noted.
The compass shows value=160 unit=°
